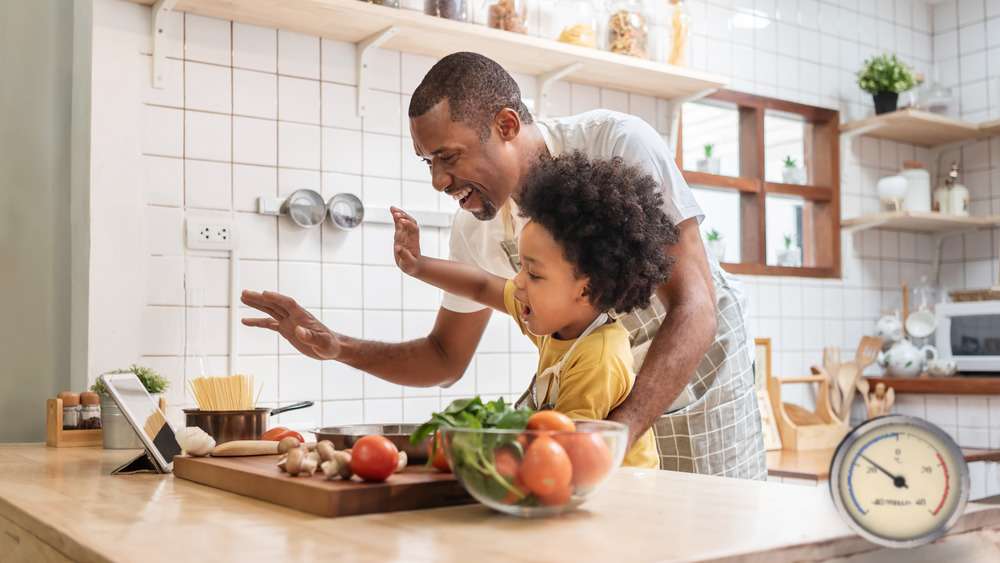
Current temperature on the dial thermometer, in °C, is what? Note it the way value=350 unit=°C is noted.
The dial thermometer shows value=-16 unit=°C
